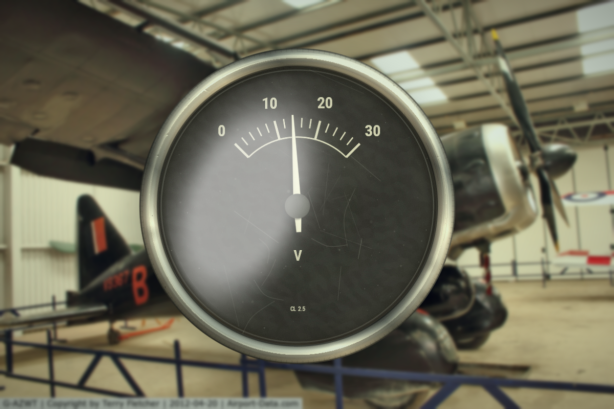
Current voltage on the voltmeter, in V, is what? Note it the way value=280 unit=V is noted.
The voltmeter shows value=14 unit=V
